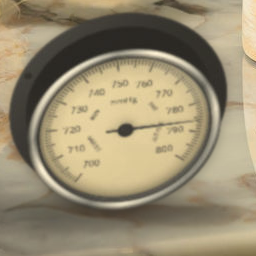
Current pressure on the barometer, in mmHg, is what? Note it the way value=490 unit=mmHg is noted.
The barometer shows value=785 unit=mmHg
